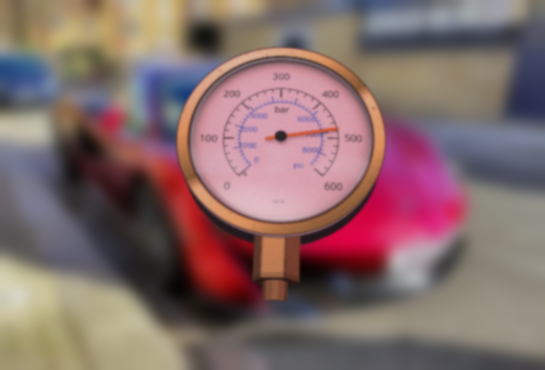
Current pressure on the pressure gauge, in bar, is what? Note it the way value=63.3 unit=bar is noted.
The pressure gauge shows value=480 unit=bar
